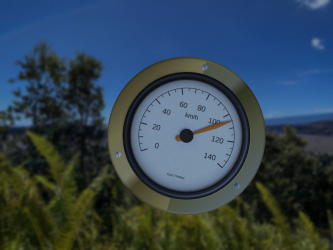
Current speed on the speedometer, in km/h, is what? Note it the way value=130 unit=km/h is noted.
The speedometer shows value=105 unit=km/h
